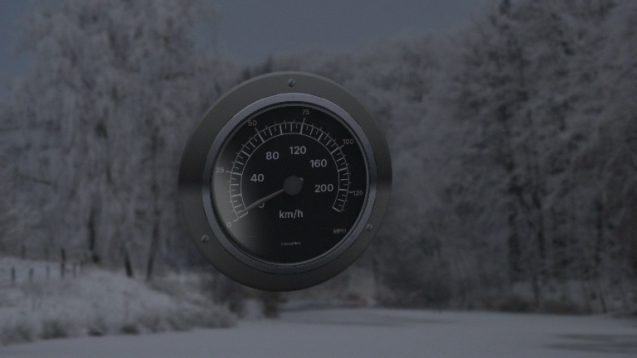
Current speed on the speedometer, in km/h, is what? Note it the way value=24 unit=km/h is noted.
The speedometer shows value=5 unit=km/h
